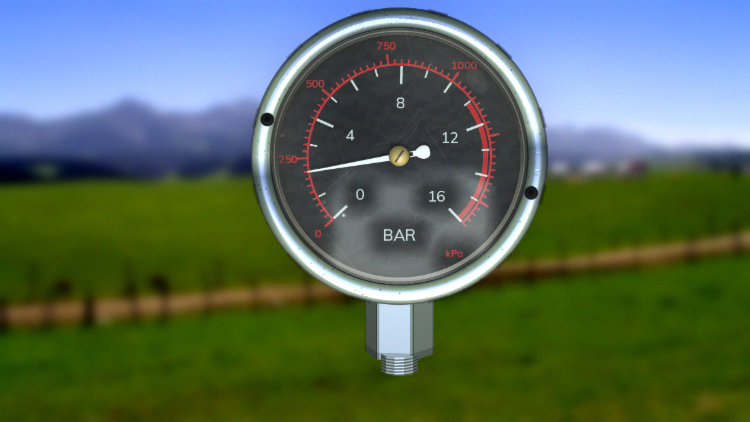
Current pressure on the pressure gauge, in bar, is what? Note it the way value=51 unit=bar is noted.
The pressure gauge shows value=2 unit=bar
